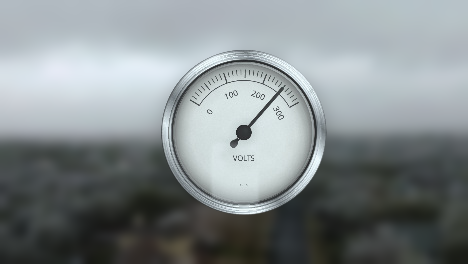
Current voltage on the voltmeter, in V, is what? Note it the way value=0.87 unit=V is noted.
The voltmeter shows value=250 unit=V
